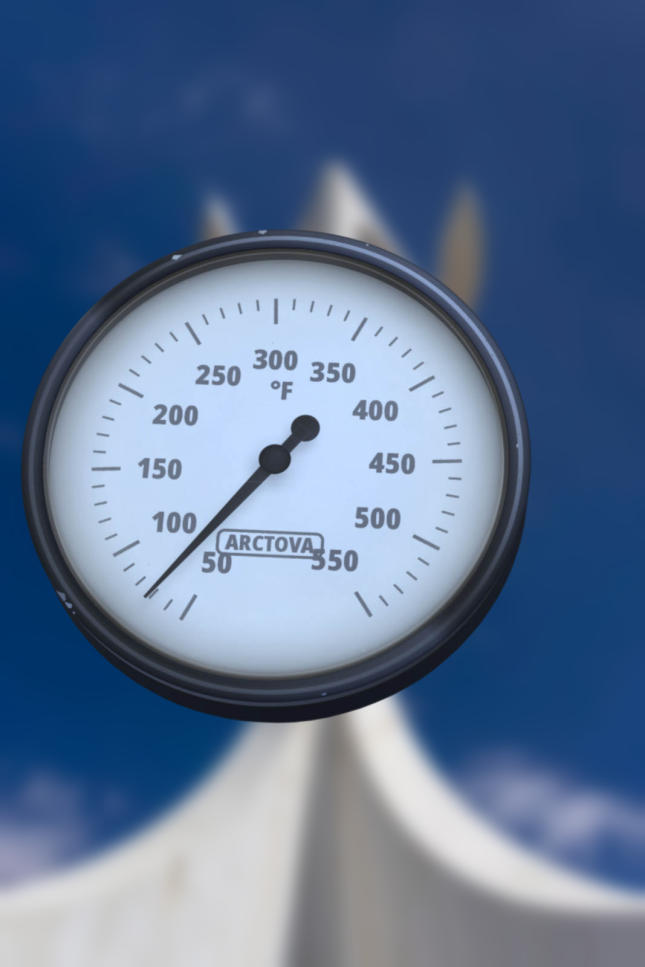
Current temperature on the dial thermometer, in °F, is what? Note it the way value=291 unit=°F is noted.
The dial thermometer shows value=70 unit=°F
